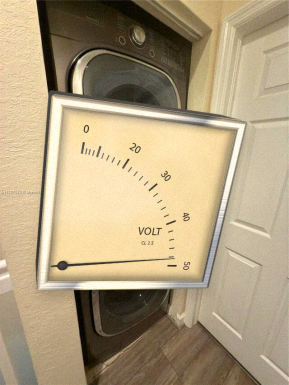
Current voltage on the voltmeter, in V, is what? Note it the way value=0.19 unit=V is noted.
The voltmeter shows value=48 unit=V
